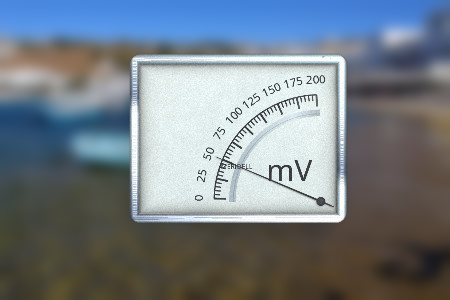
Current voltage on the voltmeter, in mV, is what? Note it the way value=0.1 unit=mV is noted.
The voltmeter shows value=50 unit=mV
